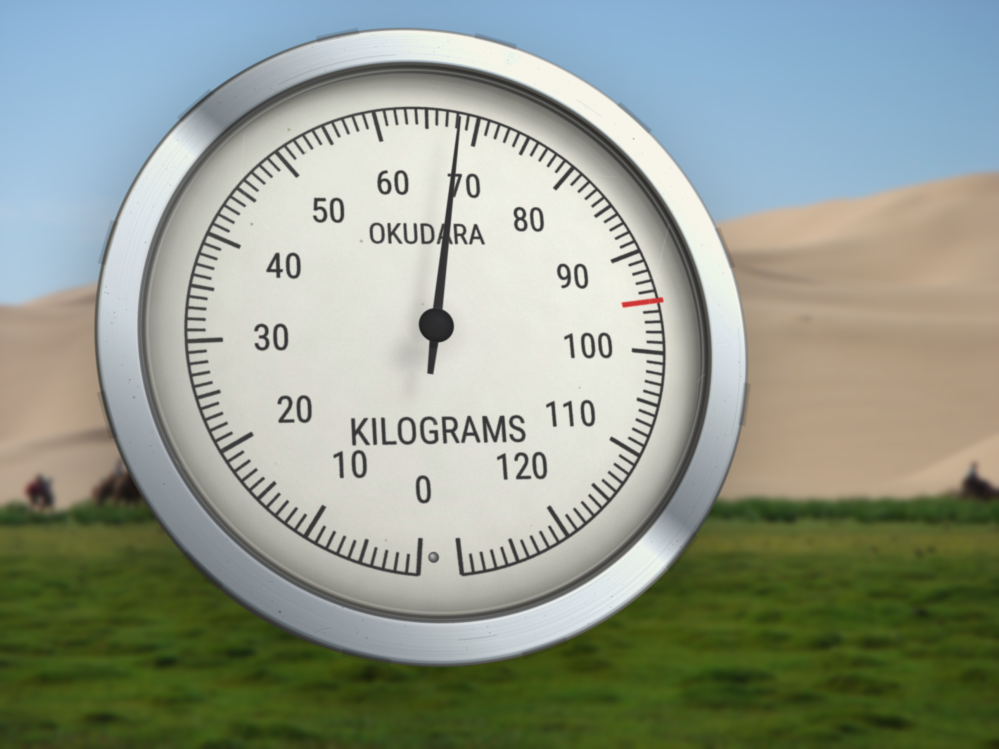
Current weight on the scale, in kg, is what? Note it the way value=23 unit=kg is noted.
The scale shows value=68 unit=kg
